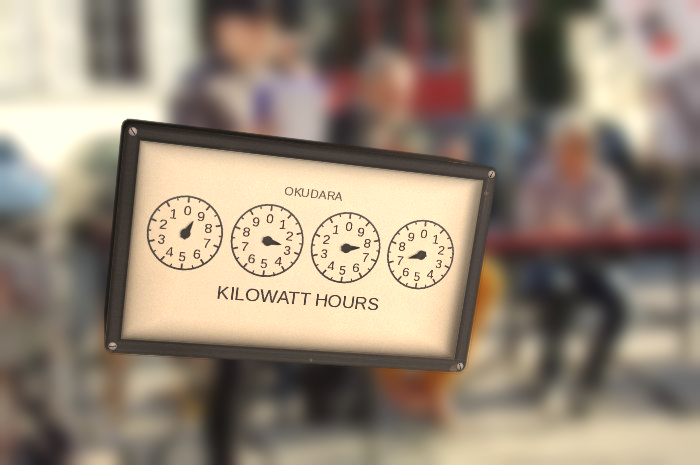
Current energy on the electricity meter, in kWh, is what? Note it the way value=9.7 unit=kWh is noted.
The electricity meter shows value=9277 unit=kWh
